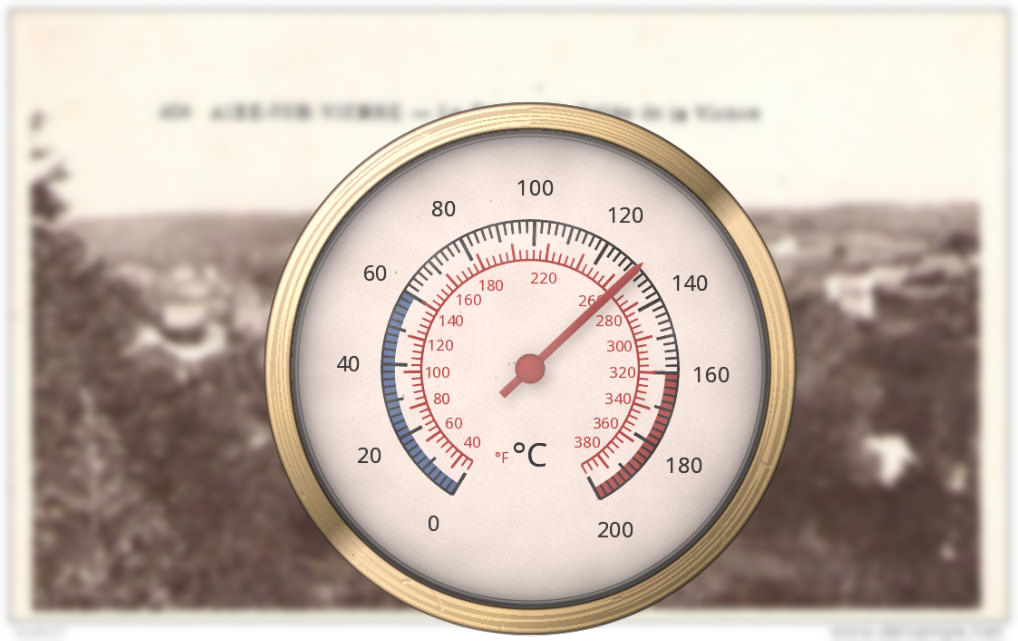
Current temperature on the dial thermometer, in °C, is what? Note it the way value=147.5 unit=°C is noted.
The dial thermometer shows value=130 unit=°C
